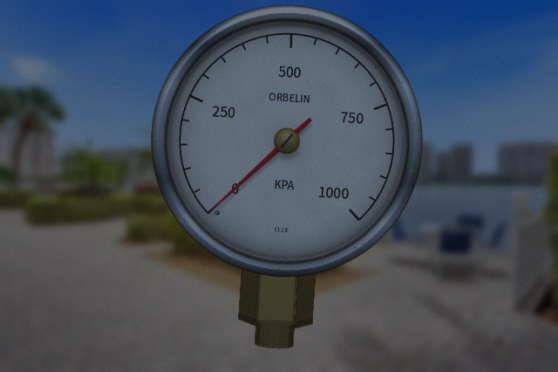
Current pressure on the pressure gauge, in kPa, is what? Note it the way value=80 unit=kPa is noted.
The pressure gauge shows value=0 unit=kPa
